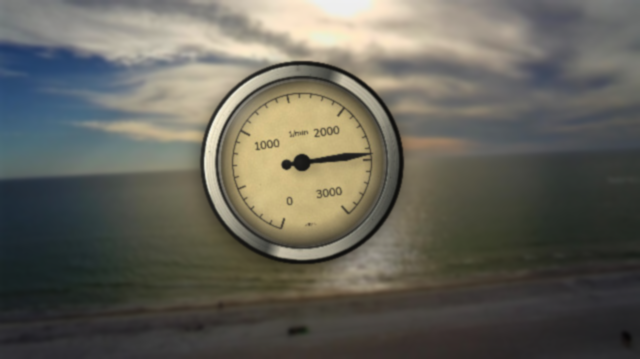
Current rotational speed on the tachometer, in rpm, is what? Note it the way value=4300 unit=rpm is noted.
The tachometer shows value=2450 unit=rpm
